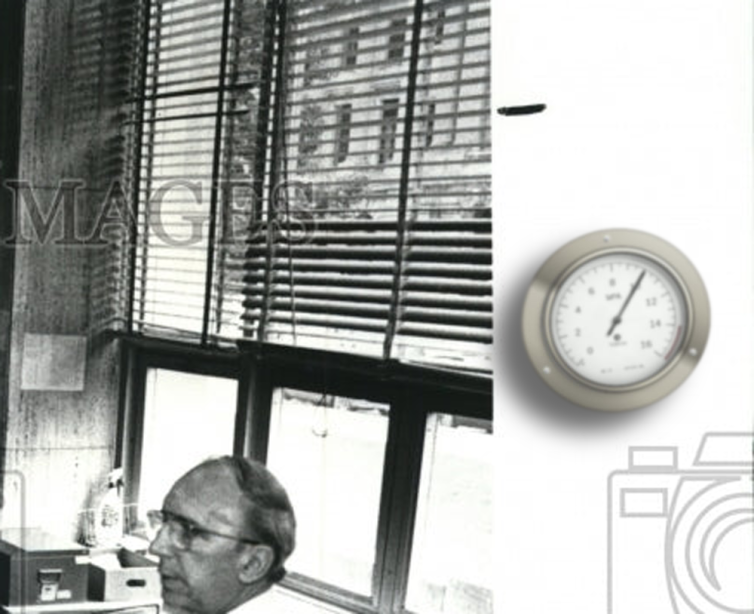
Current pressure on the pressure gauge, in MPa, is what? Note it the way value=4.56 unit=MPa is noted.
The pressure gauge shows value=10 unit=MPa
